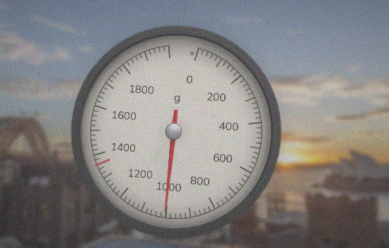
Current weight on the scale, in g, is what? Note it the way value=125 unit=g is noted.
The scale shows value=1000 unit=g
